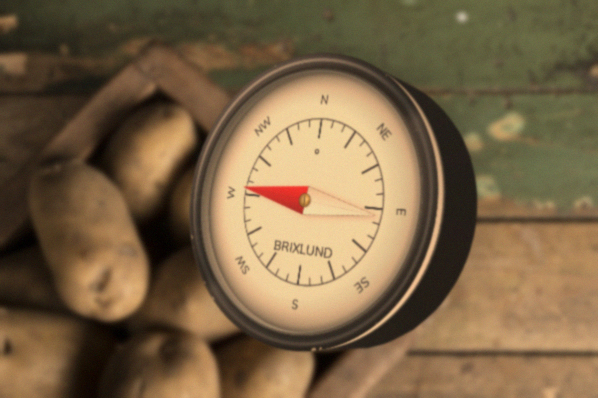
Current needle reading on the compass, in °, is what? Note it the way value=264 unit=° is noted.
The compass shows value=275 unit=°
